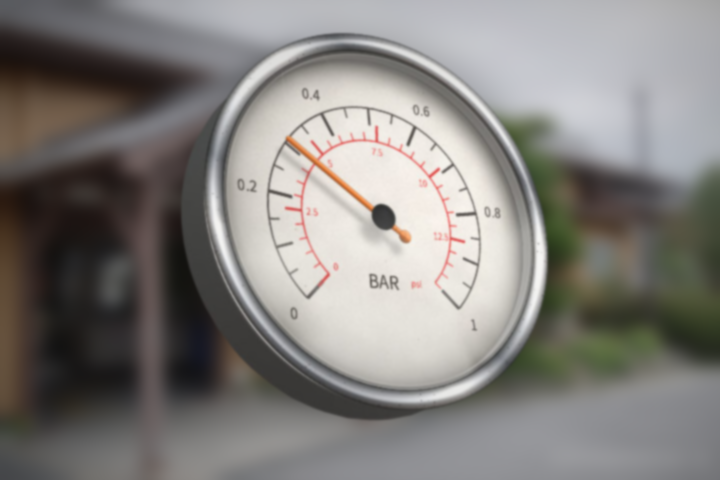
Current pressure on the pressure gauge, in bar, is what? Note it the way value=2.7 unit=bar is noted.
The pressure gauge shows value=0.3 unit=bar
